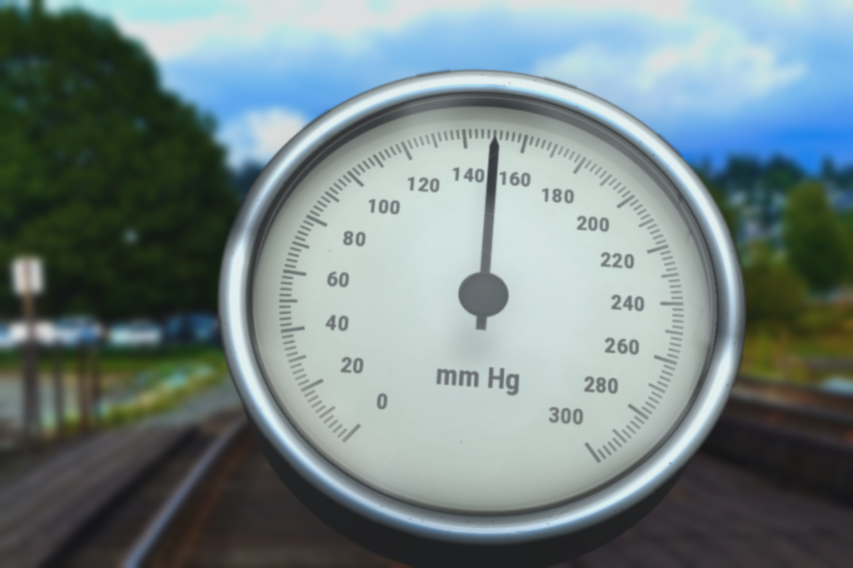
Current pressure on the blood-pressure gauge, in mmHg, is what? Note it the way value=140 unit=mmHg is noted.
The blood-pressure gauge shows value=150 unit=mmHg
